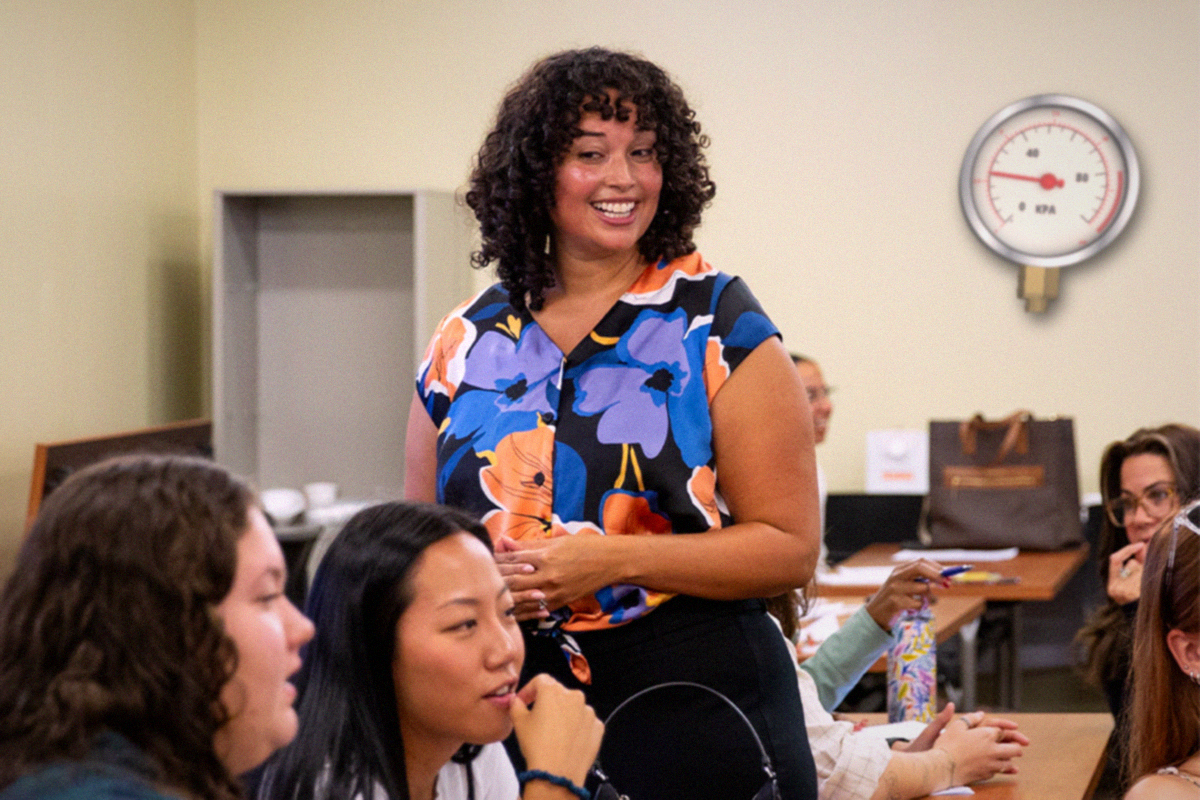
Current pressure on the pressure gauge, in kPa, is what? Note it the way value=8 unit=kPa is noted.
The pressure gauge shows value=20 unit=kPa
